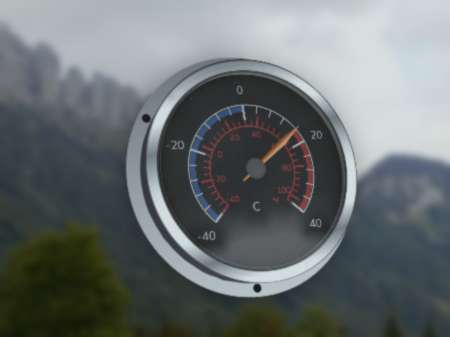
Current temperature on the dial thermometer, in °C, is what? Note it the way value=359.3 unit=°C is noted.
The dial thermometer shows value=16 unit=°C
